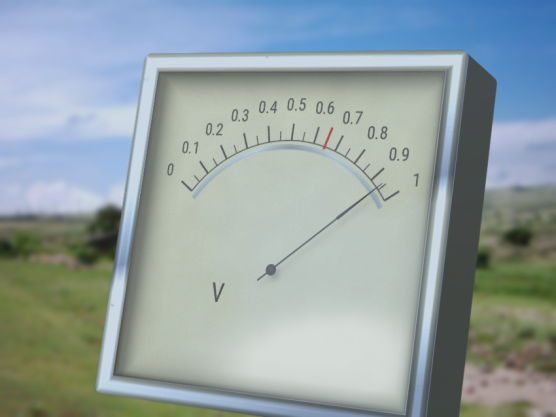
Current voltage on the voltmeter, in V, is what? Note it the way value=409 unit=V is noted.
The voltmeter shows value=0.95 unit=V
